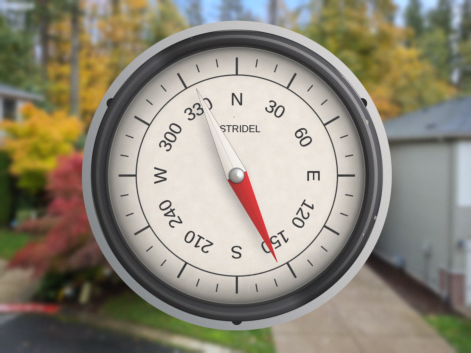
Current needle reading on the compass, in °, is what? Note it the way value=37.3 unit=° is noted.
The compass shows value=155 unit=°
